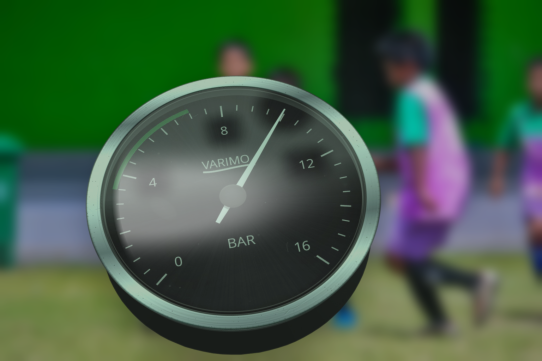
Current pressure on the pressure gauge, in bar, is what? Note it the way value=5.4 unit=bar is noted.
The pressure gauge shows value=10 unit=bar
